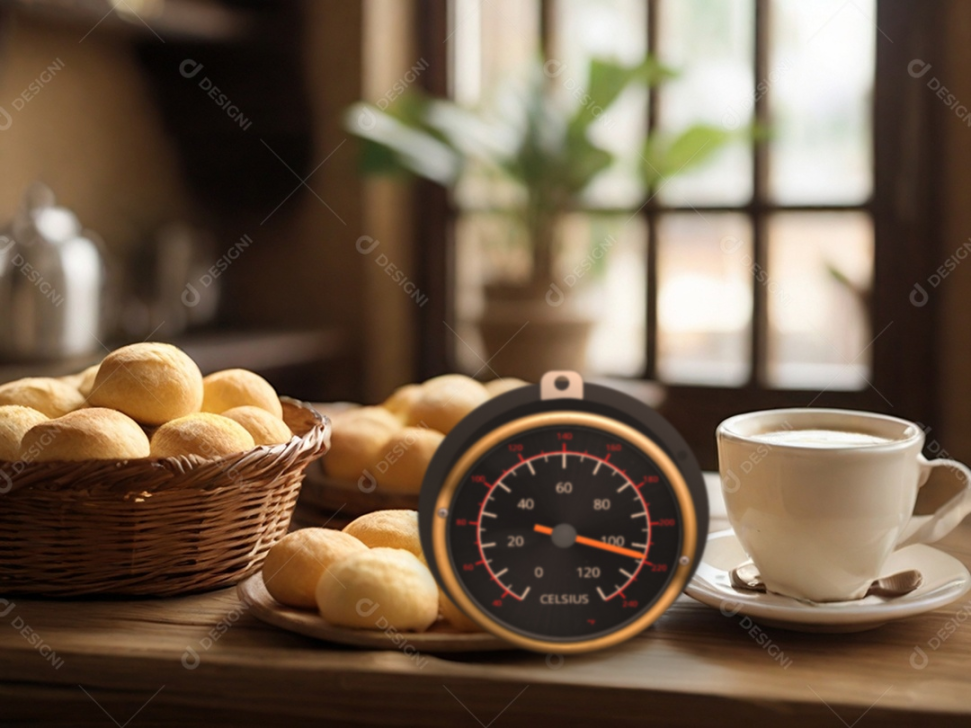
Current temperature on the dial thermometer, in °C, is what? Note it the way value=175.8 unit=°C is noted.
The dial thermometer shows value=102.5 unit=°C
